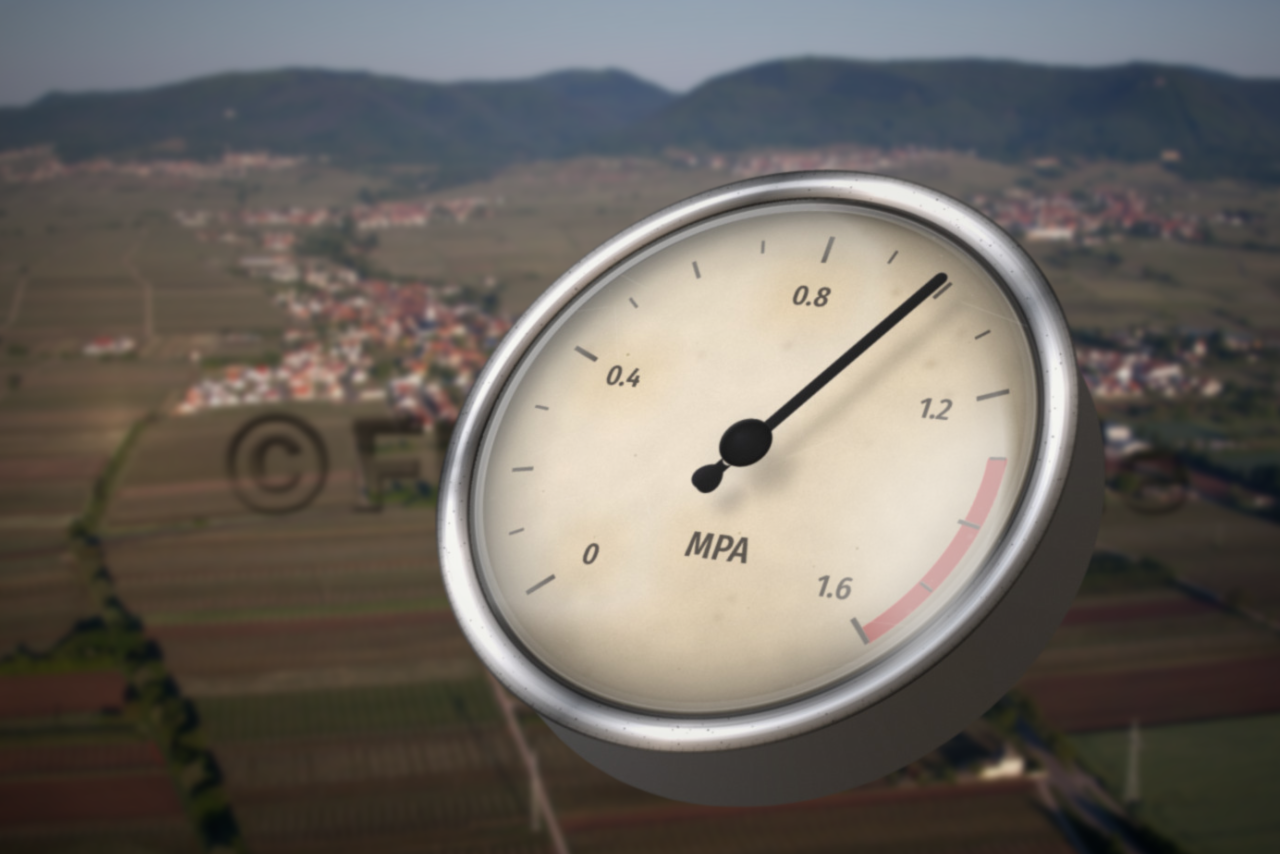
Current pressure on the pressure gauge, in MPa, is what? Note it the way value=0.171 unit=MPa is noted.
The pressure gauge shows value=1 unit=MPa
